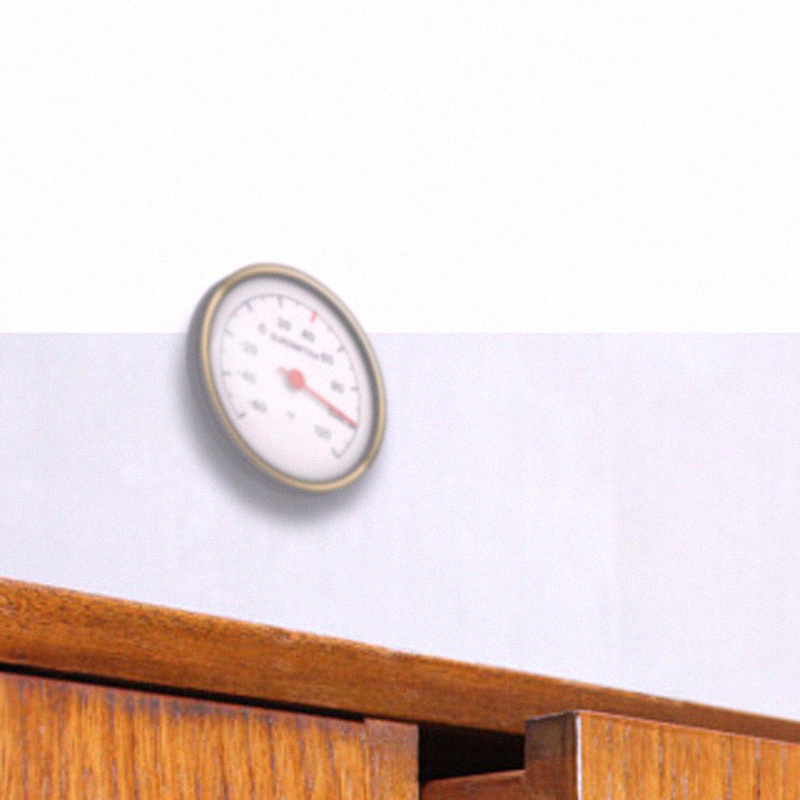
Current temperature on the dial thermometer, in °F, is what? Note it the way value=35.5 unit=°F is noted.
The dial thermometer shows value=100 unit=°F
